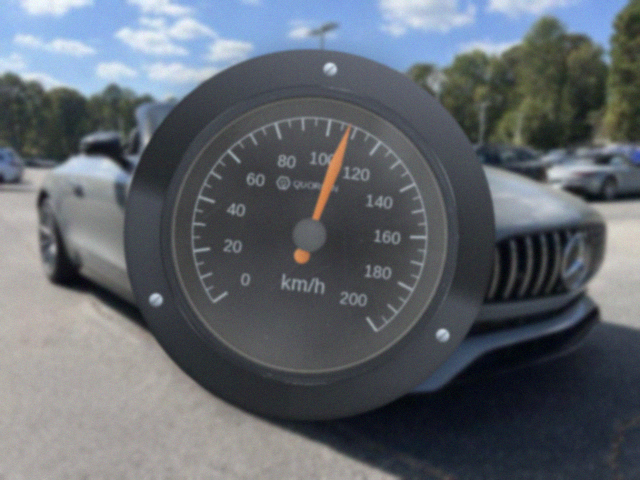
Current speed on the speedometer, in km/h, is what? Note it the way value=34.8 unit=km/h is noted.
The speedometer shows value=107.5 unit=km/h
